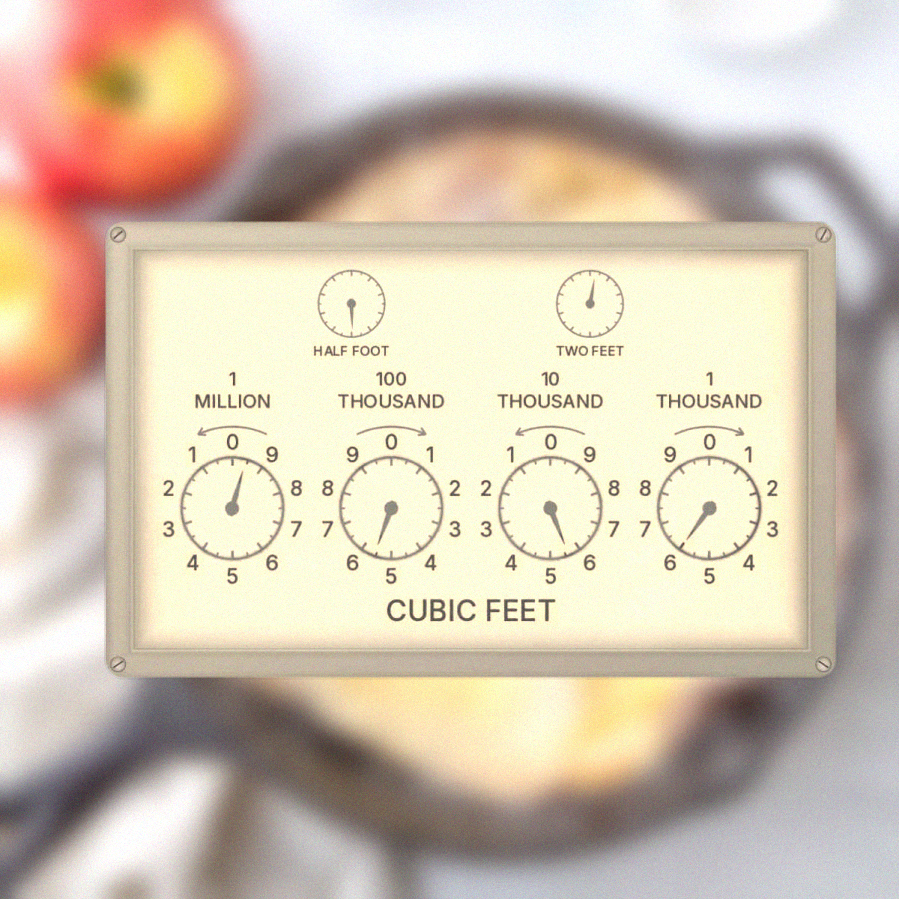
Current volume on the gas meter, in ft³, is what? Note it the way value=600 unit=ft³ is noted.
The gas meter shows value=955600 unit=ft³
